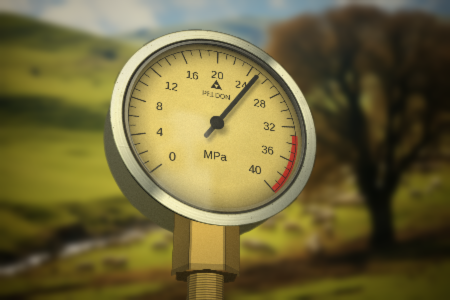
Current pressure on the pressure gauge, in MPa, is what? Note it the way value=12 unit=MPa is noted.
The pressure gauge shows value=25 unit=MPa
